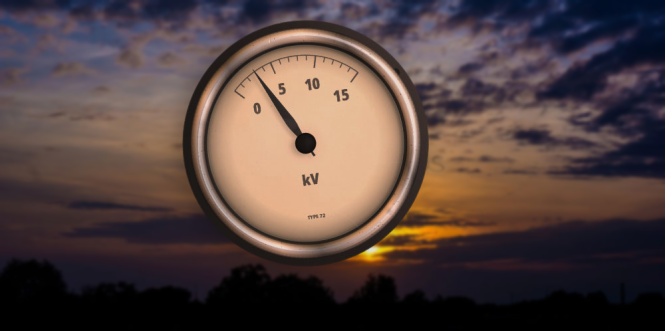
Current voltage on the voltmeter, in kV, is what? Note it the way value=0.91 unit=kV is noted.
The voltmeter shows value=3 unit=kV
